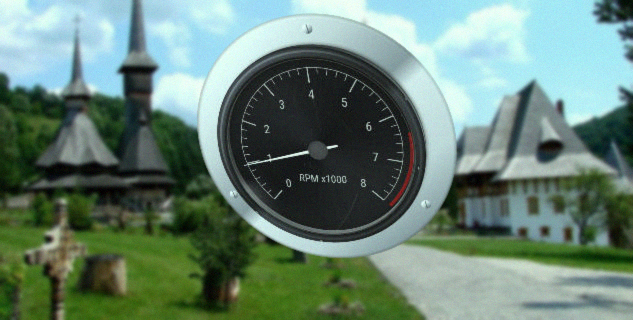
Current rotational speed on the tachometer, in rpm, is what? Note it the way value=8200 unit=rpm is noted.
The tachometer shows value=1000 unit=rpm
